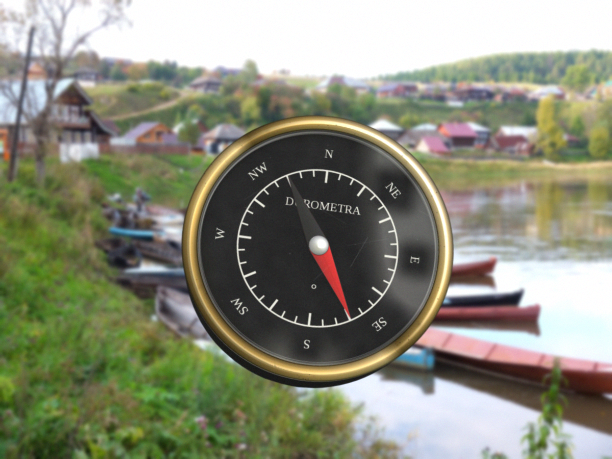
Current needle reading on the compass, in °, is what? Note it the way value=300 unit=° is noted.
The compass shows value=150 unit=°
